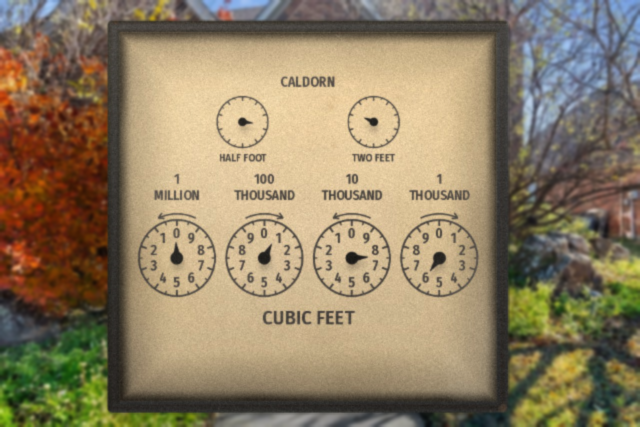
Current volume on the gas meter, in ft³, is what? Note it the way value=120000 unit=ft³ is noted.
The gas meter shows value=7600 unit=ft³
